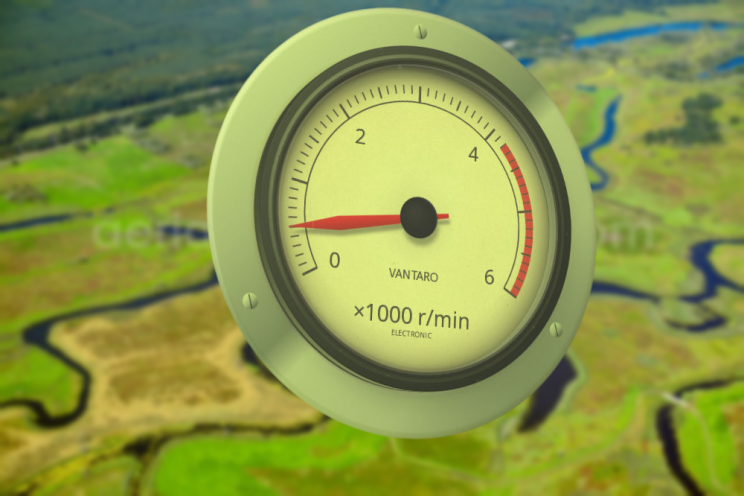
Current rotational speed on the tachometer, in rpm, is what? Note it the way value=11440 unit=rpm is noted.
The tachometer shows value=500 unit=rpm
